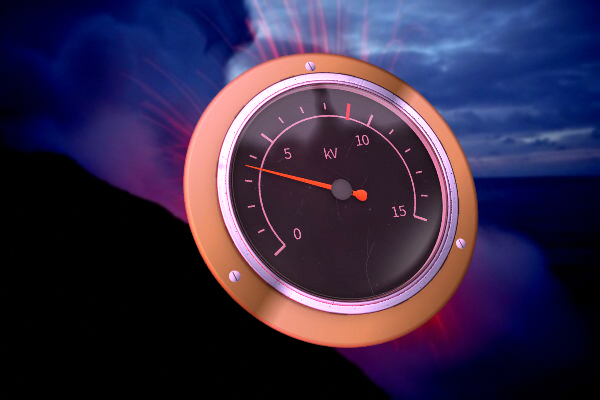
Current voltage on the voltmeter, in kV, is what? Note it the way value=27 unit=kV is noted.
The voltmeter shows value=3.5 unit=kV
